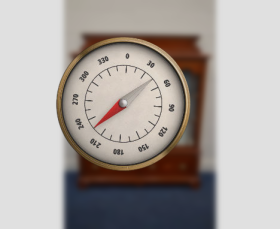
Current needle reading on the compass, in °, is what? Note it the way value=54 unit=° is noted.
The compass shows value=225 unit=°
